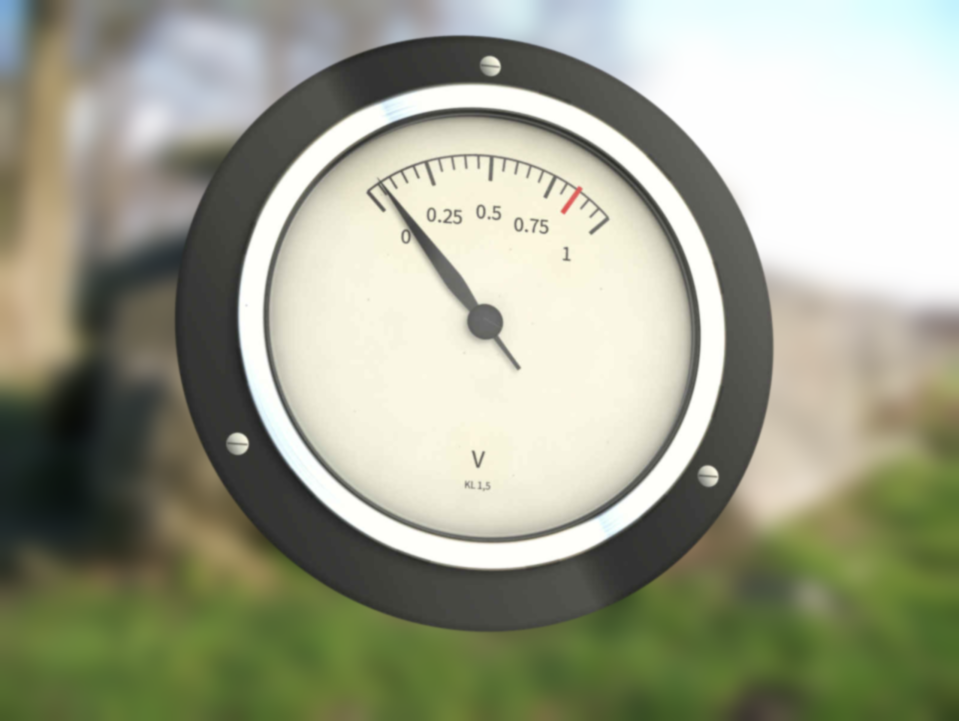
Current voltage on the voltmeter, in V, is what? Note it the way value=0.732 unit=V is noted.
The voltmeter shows value=0.05 unit=V
